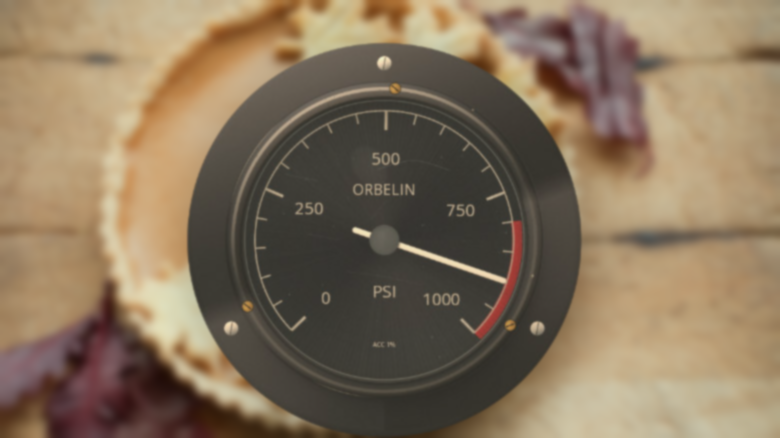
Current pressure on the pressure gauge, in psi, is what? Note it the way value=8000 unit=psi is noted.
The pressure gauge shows value=900 unit=psi
